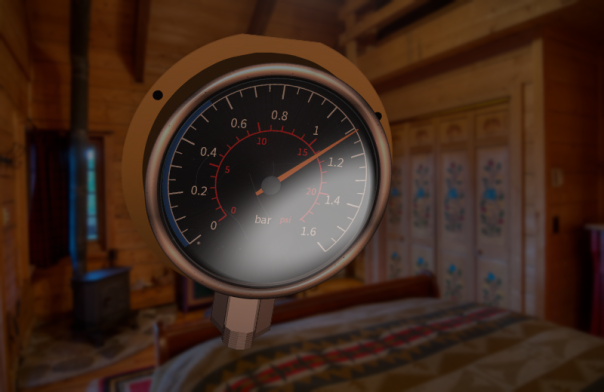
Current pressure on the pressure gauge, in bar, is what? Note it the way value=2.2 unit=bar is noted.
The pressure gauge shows value=1.1 unit=bar
